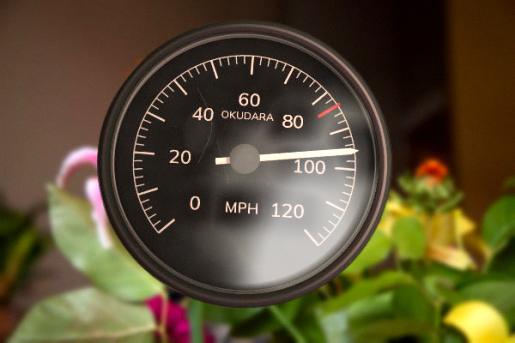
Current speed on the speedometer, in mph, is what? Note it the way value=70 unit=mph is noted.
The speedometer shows value=96 unit=mph
